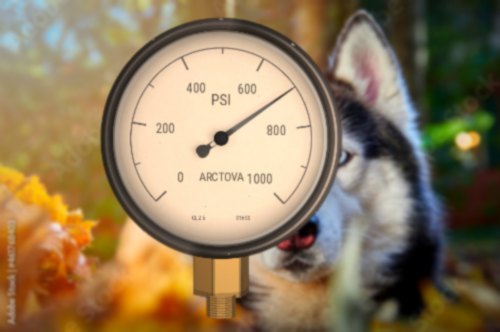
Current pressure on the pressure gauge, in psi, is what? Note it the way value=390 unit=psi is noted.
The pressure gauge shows value=700 unit=psi
